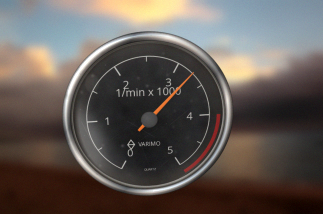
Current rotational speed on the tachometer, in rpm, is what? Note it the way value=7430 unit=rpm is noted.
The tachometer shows value=3250 unit=rpm
